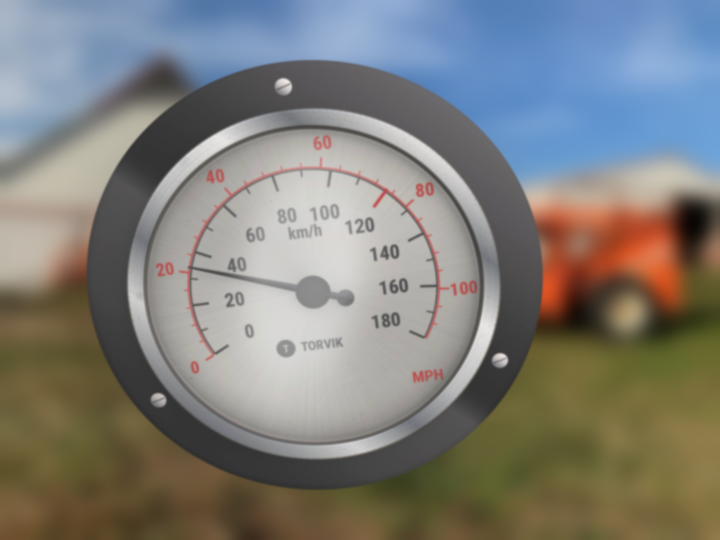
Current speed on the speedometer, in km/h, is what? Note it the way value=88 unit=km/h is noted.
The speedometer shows value=35 unit=km/h
